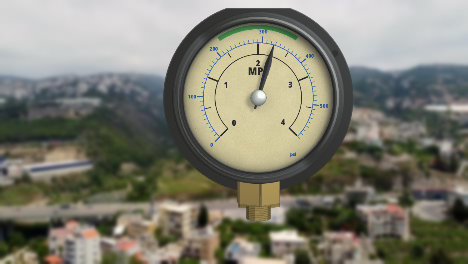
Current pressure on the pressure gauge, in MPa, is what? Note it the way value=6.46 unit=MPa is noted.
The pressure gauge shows value=2.25 unit=MPa
